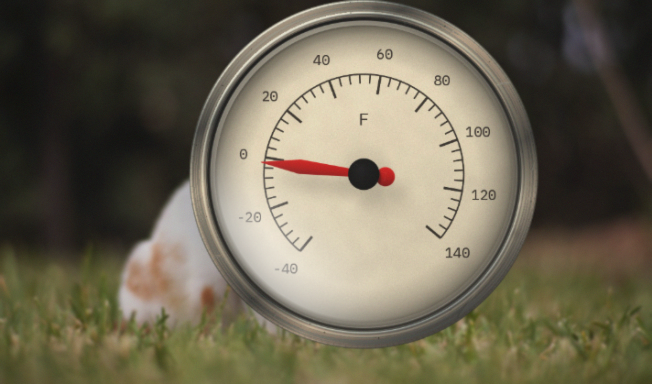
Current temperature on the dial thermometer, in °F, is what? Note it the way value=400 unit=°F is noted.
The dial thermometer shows value=-2 unit=°F
